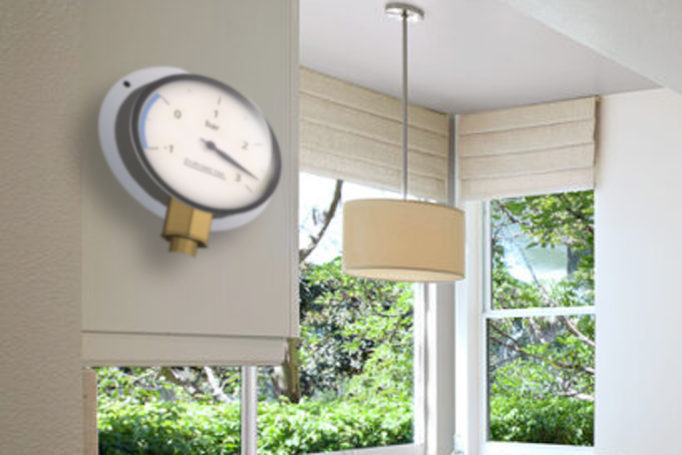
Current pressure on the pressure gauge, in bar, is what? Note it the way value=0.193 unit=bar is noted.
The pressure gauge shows value=2.75 unit=bar
